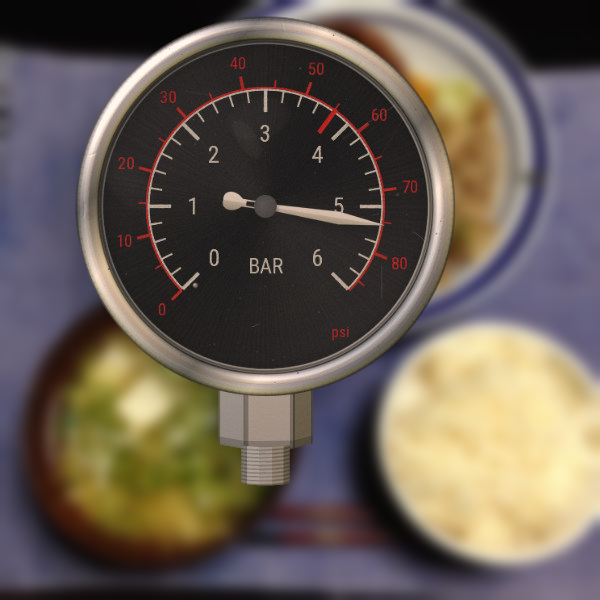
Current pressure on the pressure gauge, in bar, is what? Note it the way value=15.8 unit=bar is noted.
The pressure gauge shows value=5.2 unit=bar
